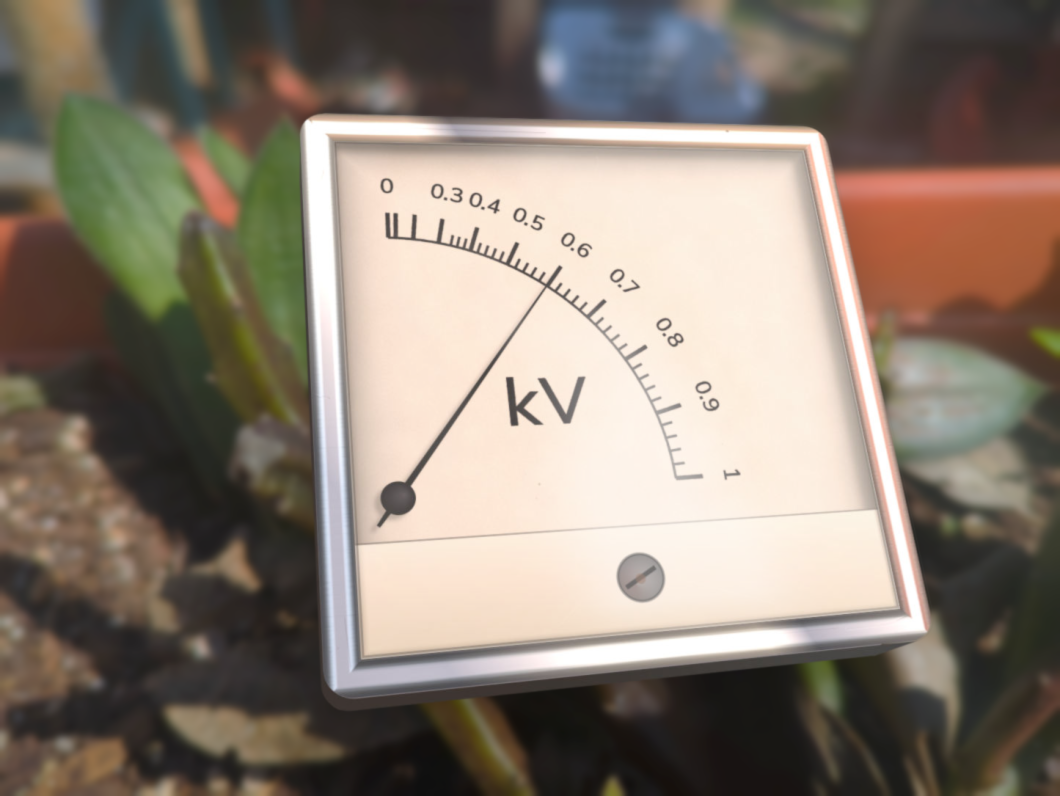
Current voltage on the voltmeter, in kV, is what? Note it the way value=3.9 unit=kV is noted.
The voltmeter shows value=0.6 unit=kV
